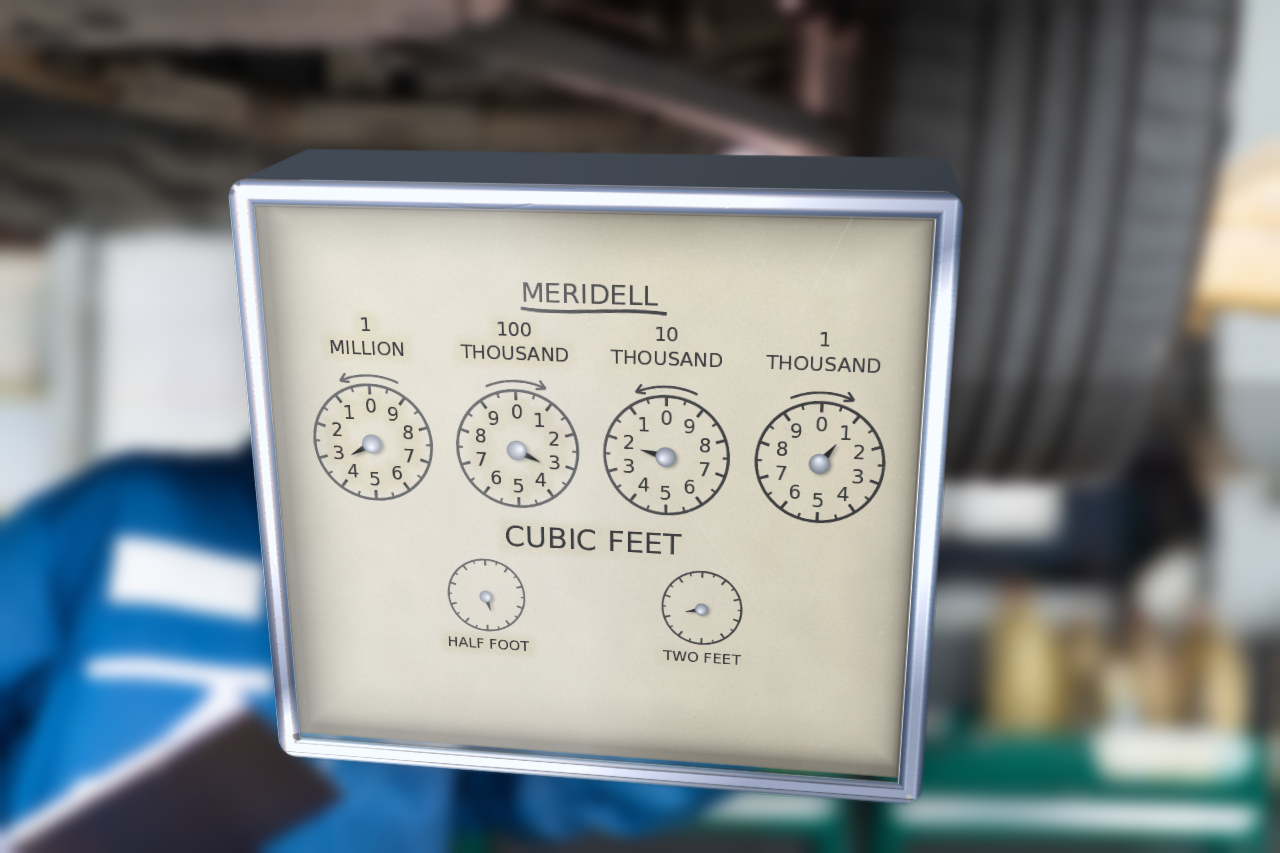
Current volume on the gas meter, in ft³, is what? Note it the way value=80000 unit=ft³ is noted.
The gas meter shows value=332100 unit=ft³
